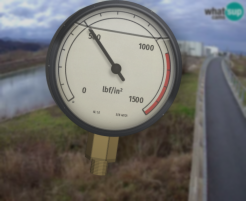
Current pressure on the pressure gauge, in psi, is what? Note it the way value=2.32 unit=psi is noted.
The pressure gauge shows value=500 unit=psi
